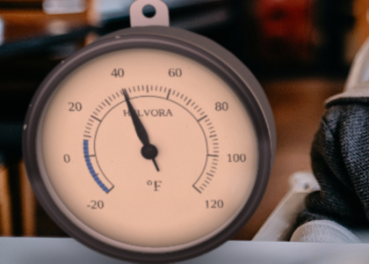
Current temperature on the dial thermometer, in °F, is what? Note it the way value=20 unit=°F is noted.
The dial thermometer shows value=40 unit=°F
